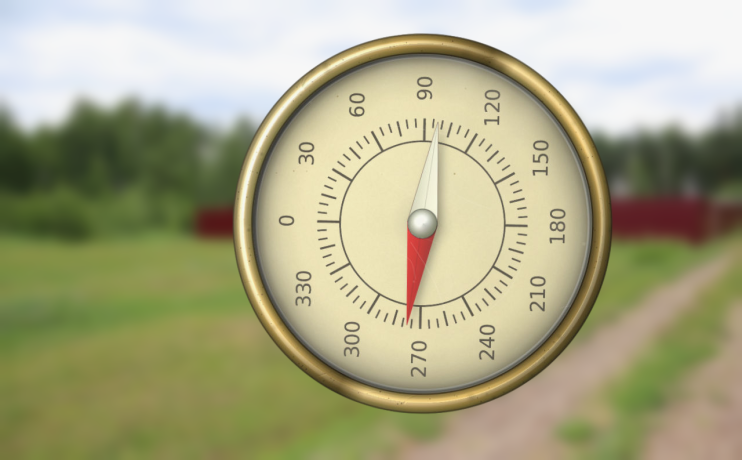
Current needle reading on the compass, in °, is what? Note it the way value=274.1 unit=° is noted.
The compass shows value=277.5 unit=°
